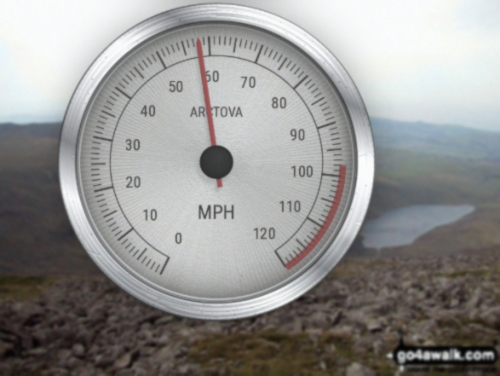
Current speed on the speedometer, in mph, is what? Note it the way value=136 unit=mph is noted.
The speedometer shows value=58 unit=mph
